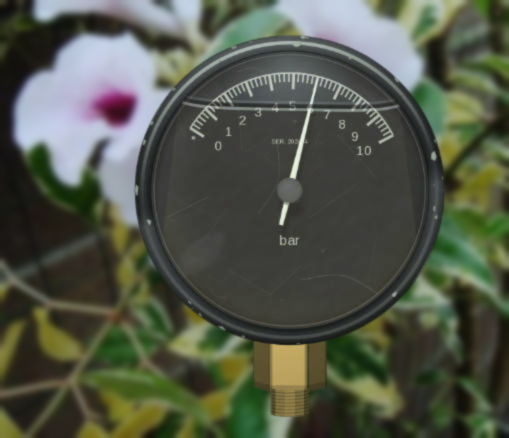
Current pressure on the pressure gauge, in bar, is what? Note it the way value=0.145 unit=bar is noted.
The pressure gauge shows value=6 unit=bar
